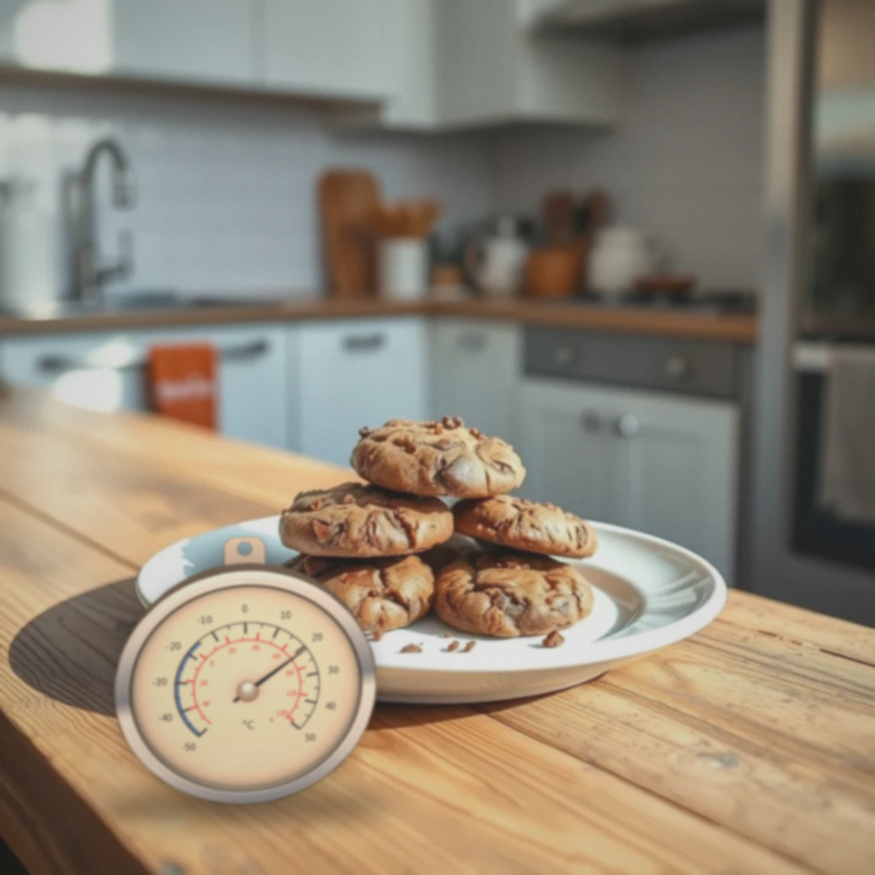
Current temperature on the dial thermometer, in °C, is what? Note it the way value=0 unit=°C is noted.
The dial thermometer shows value=20 unit=°C
